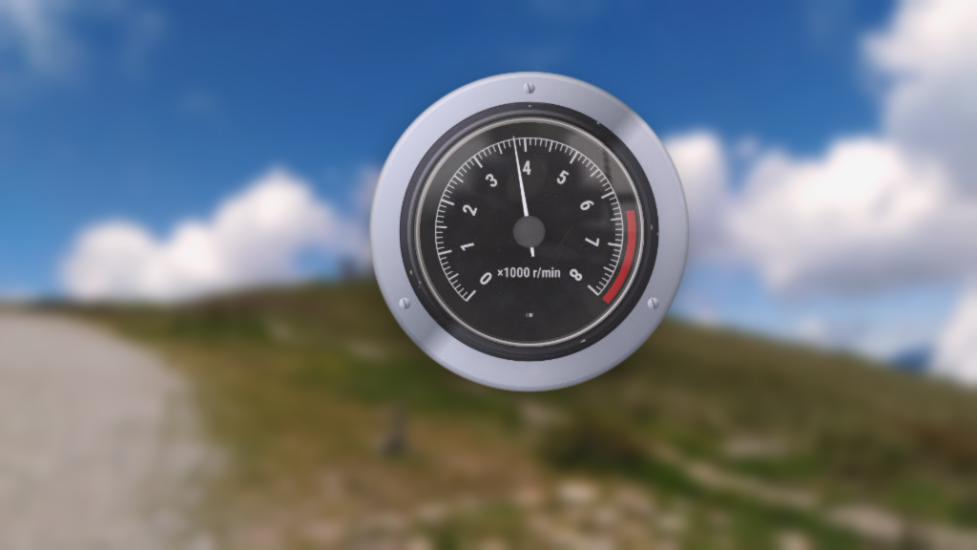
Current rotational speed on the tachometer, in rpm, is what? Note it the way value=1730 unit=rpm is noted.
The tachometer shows value=3800 unit=rpm
